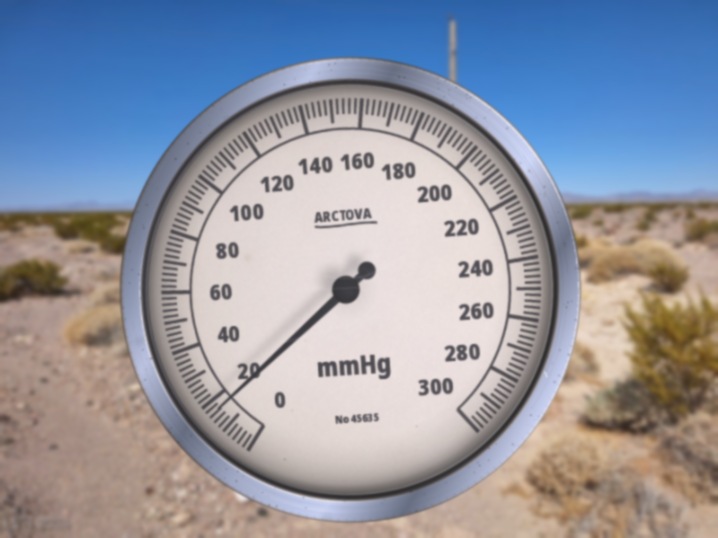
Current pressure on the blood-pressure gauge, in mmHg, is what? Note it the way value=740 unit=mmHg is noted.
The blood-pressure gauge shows value=16 unit=mmHg
